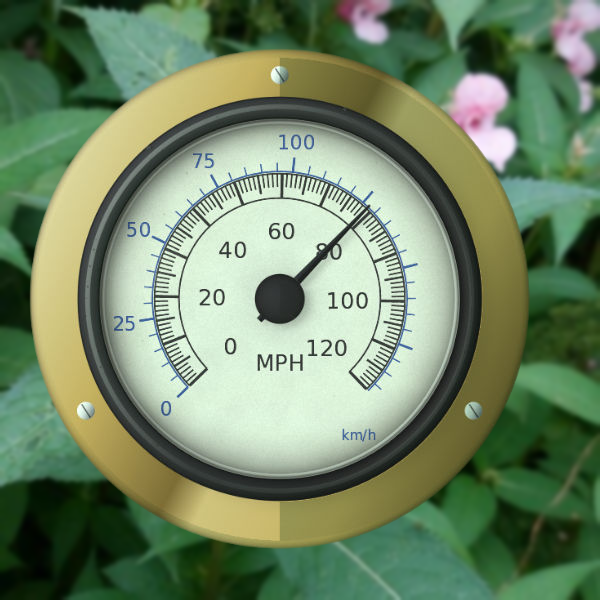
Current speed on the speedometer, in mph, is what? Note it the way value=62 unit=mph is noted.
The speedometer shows value=79 unit=mph
